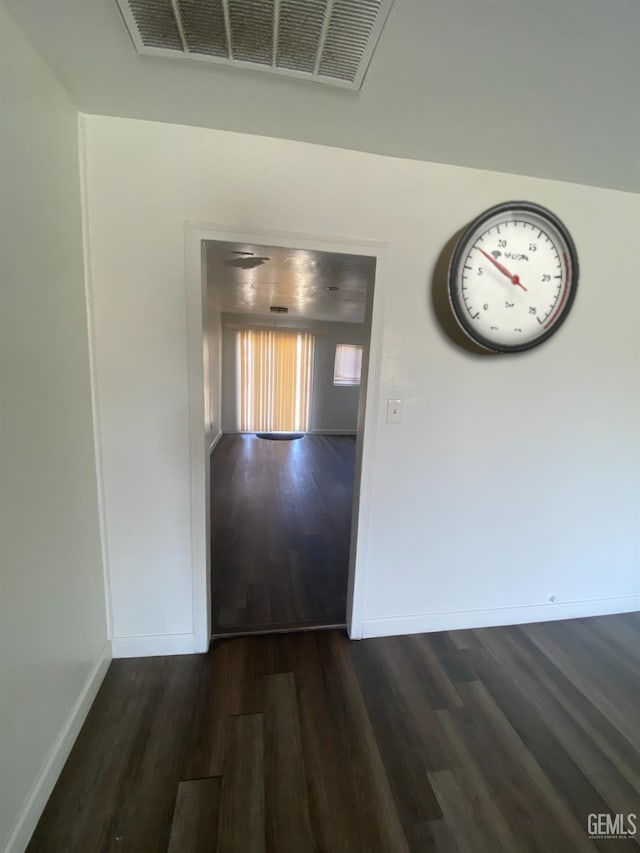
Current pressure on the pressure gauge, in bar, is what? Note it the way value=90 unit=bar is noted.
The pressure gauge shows value=7 unit=bar
